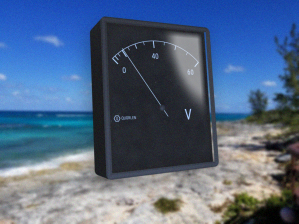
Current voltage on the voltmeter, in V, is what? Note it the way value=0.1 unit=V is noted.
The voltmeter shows value=20 unit=V
